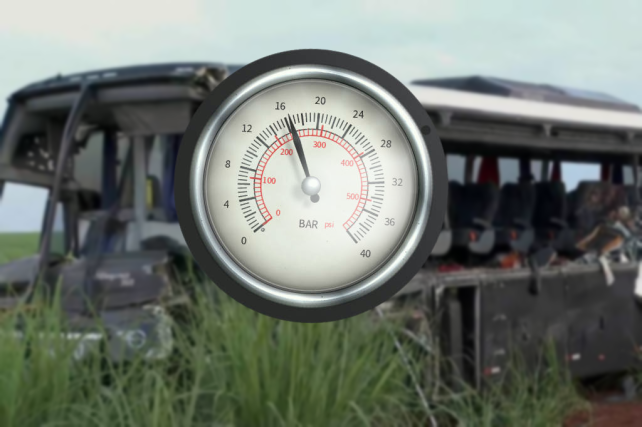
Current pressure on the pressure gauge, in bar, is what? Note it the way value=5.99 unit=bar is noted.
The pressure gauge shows value=16.5 unit=bar
